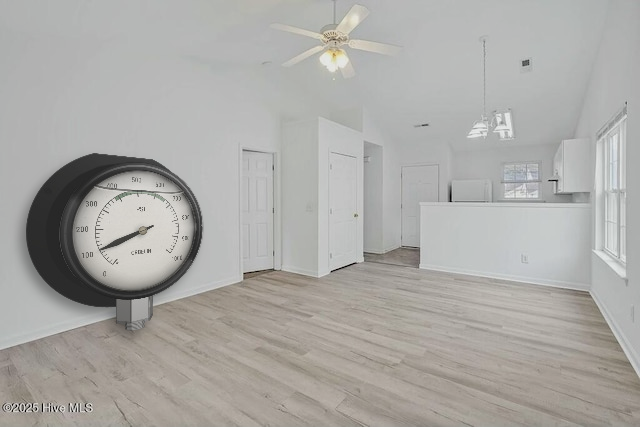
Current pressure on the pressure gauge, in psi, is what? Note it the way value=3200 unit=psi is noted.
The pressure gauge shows value=100 unit=psi
